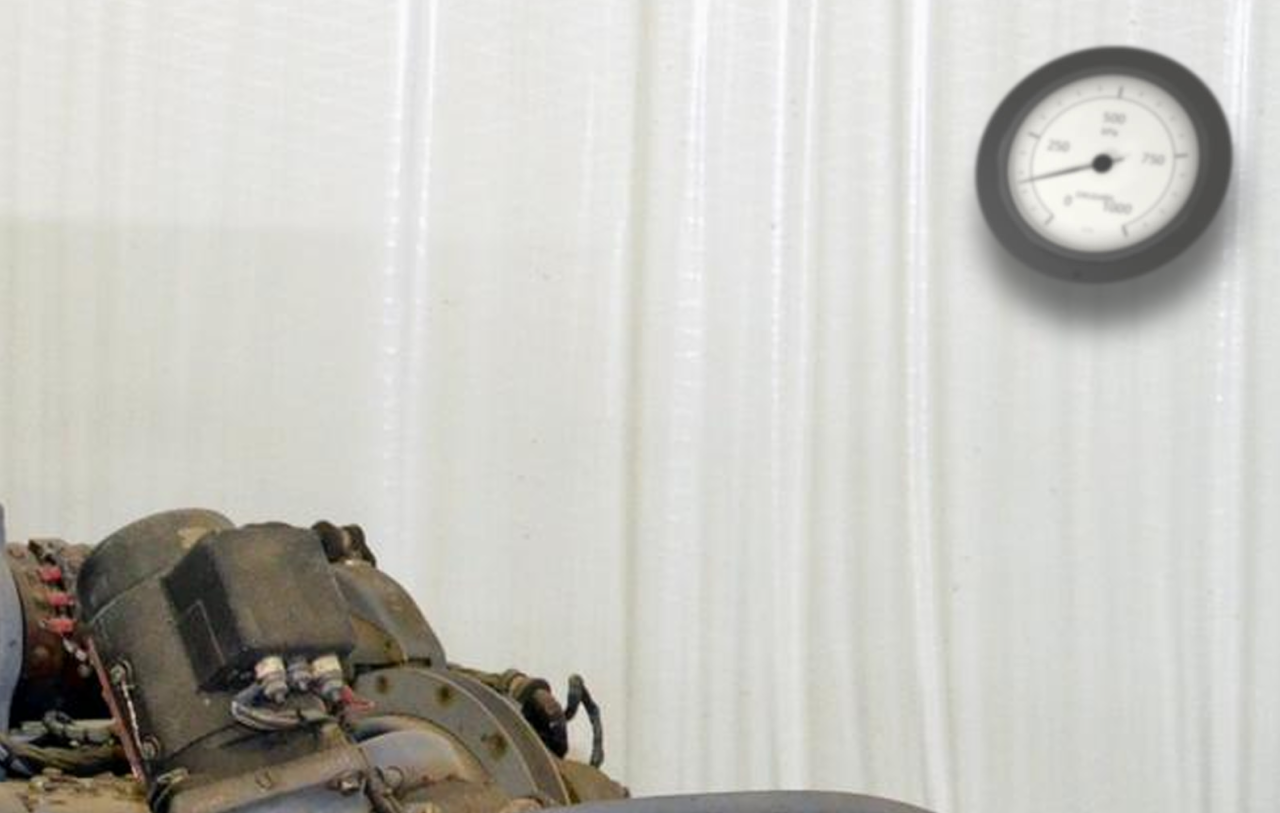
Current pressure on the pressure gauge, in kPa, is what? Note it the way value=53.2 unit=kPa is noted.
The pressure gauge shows value=125 unit=kPa
